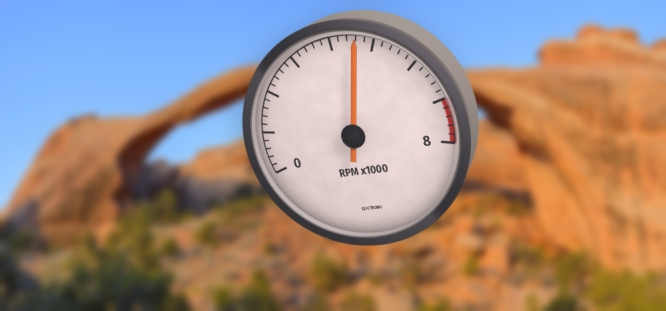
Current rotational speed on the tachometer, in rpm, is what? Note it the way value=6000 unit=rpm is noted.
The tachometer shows value=4600 unit=rpm
